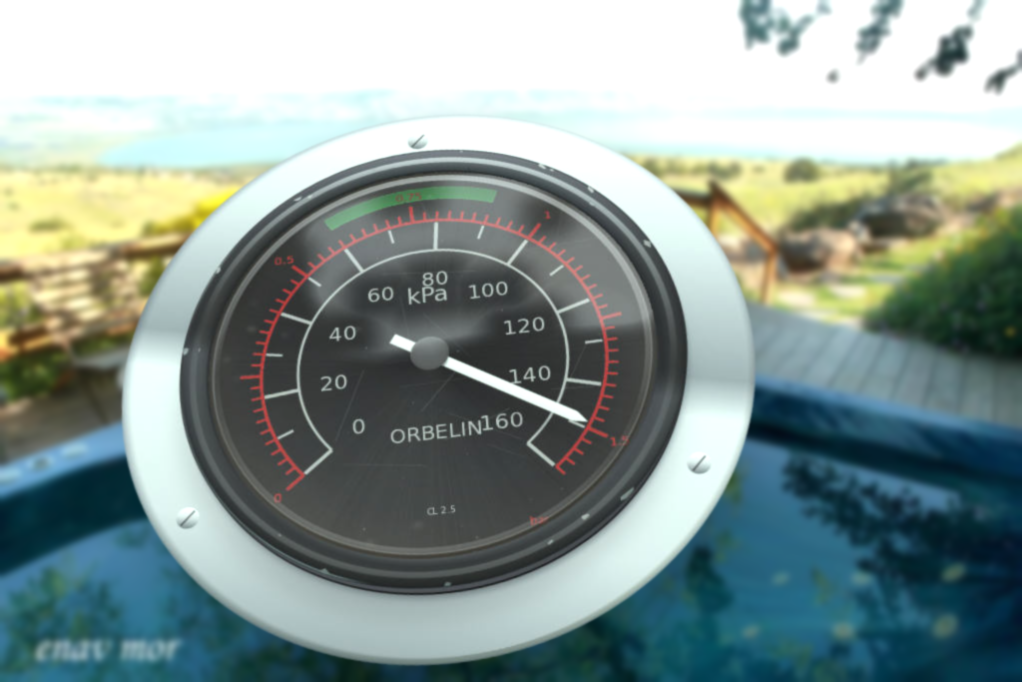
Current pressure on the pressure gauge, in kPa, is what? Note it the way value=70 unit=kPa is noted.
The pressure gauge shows value=150 unit=kPa
